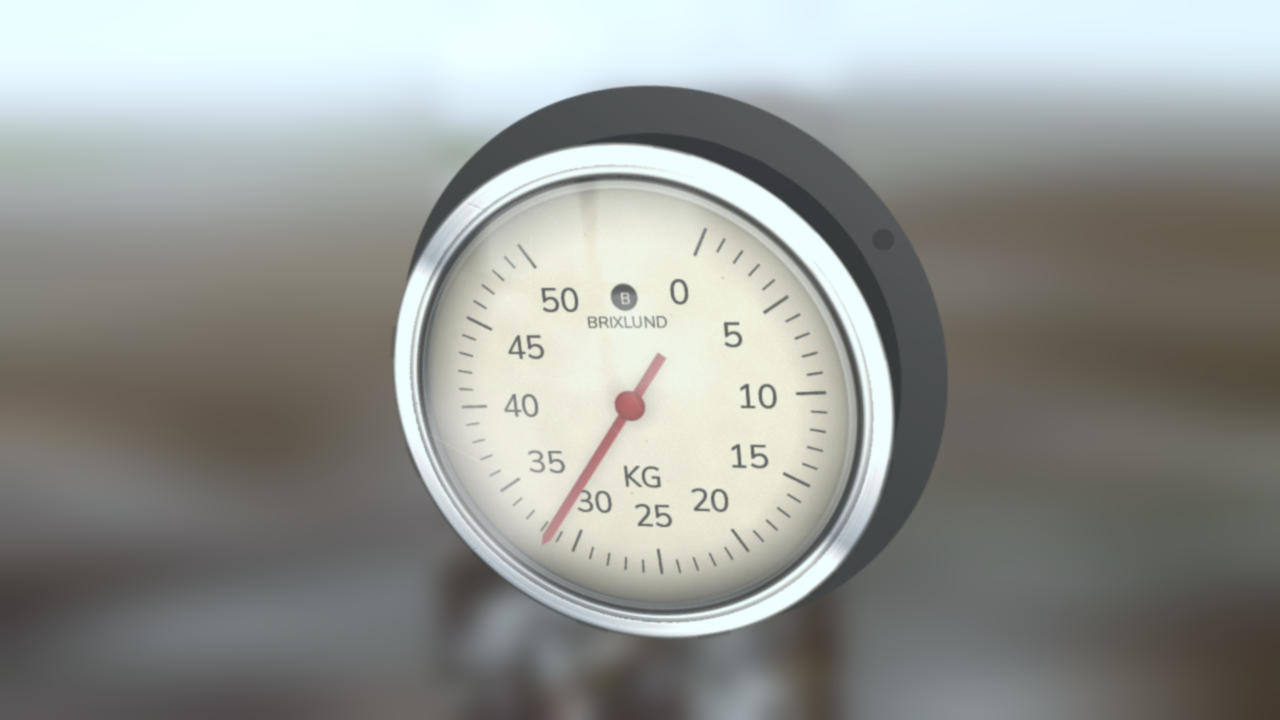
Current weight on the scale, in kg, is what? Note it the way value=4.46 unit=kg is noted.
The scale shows value=31.5 unit=kg
